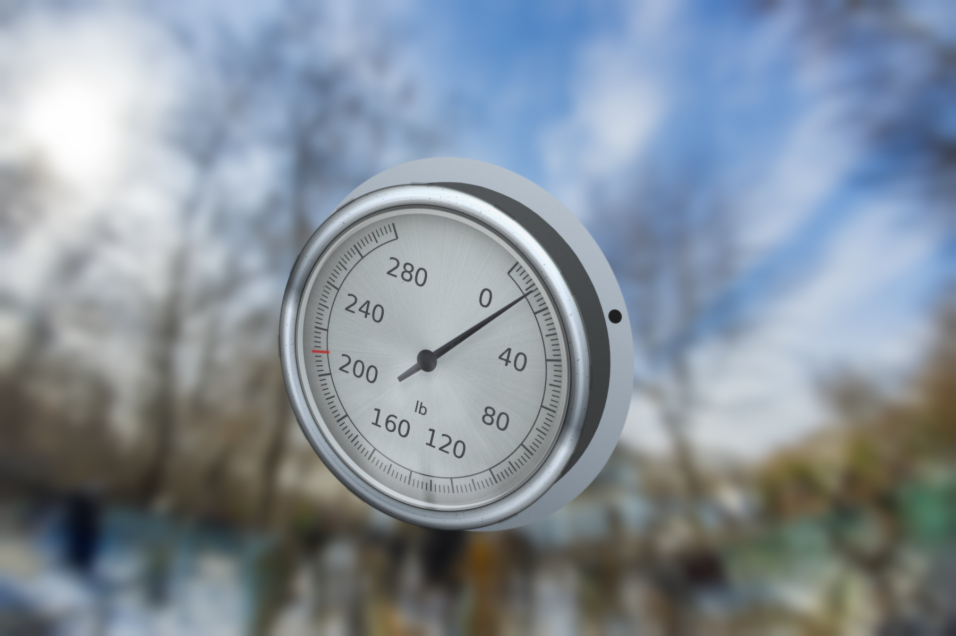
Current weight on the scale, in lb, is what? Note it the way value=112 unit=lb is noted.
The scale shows value=12 unit=lb
